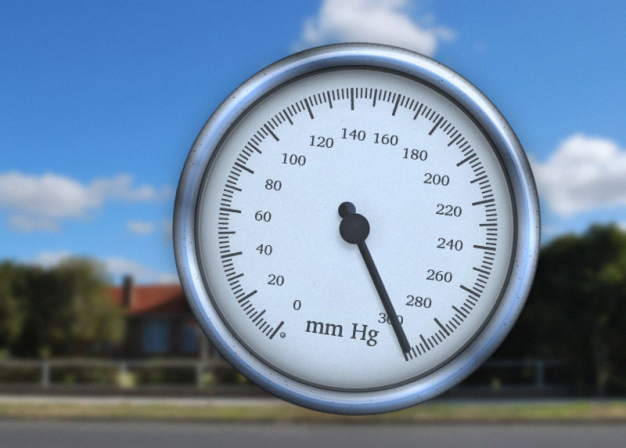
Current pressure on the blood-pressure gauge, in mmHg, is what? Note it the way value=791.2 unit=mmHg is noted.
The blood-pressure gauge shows value=298 unit=mmHg
